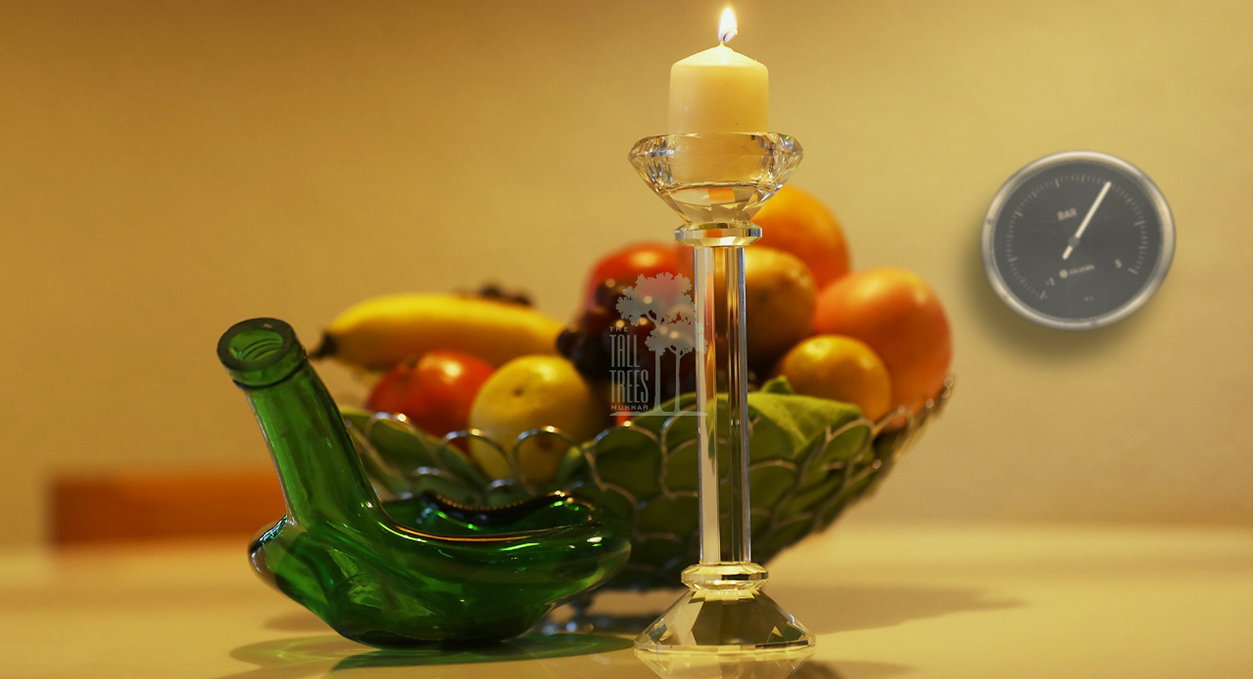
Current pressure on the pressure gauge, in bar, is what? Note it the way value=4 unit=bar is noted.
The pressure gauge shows value=3 unit=bar
